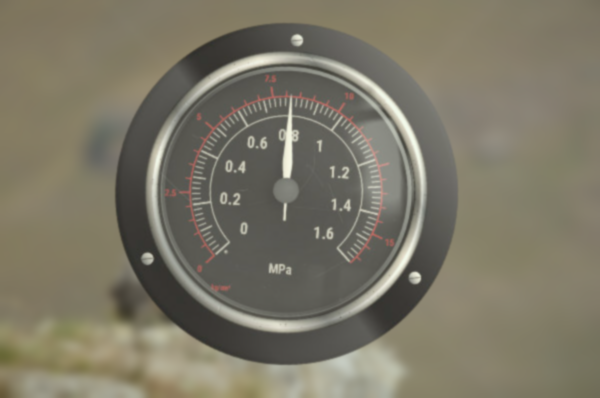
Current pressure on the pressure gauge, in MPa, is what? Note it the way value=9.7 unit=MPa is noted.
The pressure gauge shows value=0.8 unit=MPa
